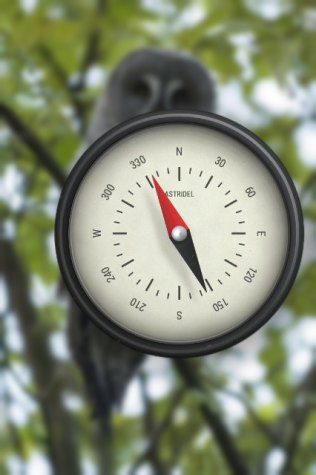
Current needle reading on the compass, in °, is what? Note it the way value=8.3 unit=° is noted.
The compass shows value=335 unit=°
